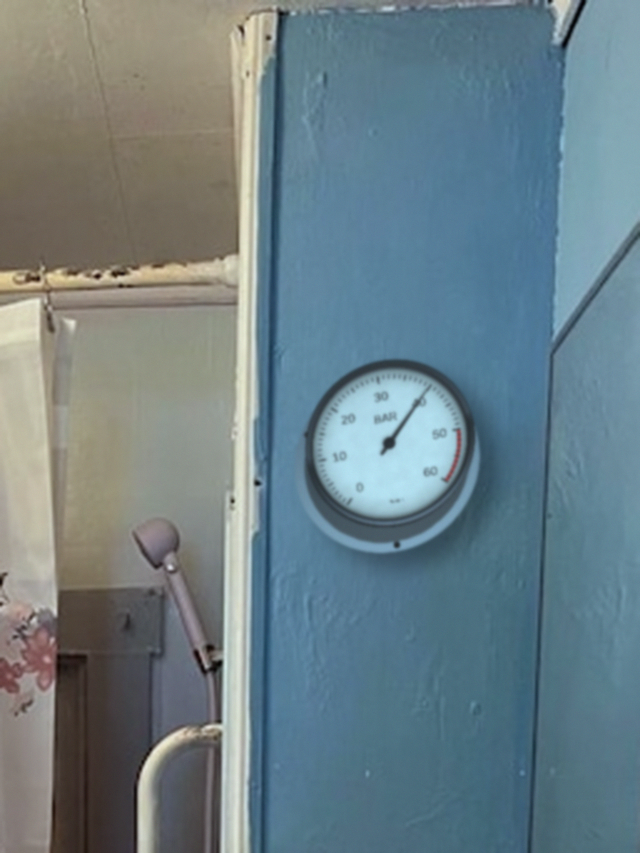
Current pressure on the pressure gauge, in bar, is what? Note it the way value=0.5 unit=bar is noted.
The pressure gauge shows value=40 unit=bar
